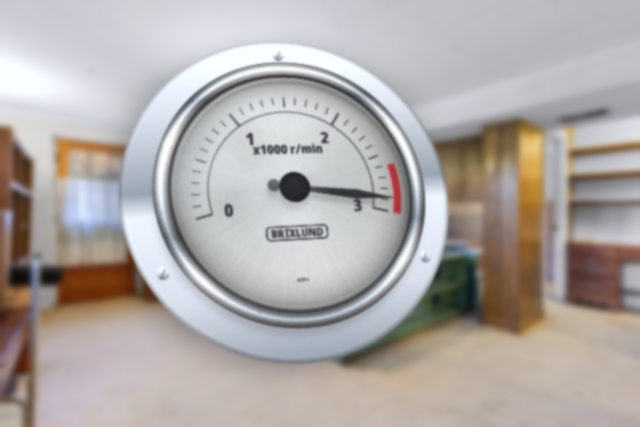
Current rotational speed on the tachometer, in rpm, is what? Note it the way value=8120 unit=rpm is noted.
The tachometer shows value=2900 unit=rpm
